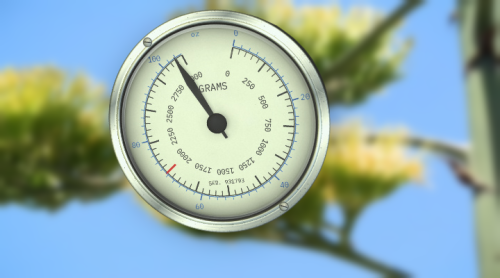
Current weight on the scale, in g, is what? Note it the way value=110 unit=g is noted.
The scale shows value=2950 unit=g
